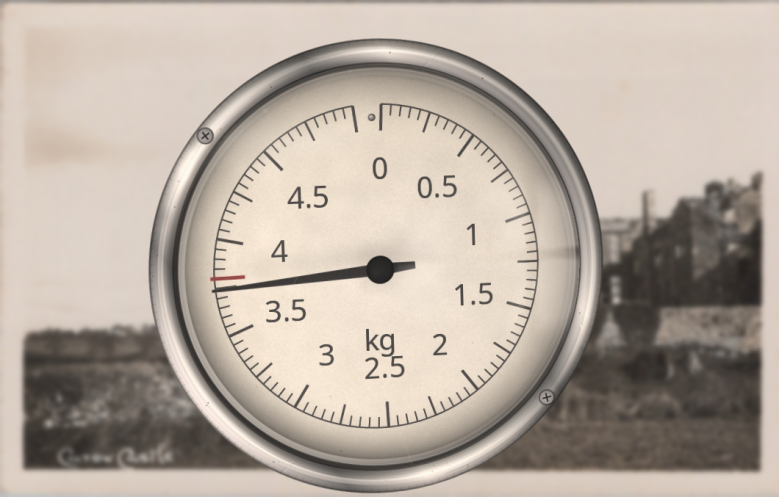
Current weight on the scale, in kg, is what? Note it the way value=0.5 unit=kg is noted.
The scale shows value=3.75 unit=kg
